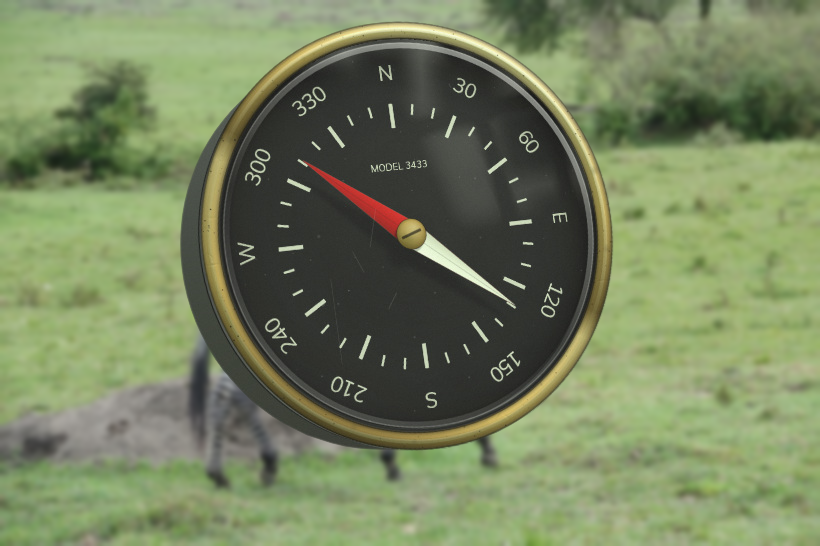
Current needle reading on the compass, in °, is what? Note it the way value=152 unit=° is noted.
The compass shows value=310 unit=°
